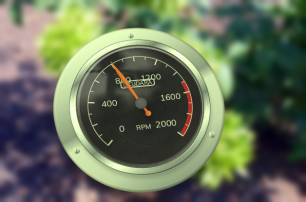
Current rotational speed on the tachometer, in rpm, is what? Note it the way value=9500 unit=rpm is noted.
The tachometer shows value=800 unit=rpm
